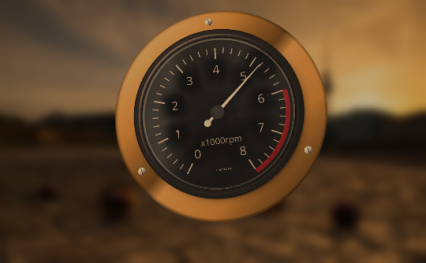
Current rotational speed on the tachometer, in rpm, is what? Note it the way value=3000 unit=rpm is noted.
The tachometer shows value=5200 unit=rpm
